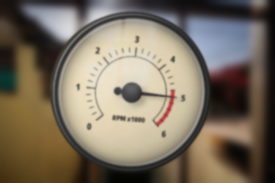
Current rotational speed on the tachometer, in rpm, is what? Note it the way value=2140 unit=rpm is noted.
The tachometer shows value=5000 unit=rpm
